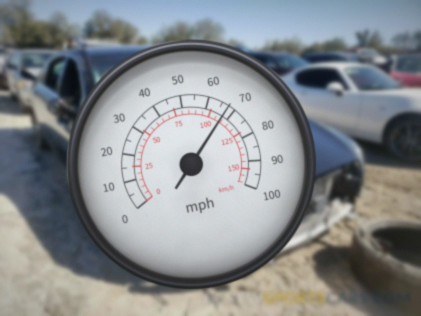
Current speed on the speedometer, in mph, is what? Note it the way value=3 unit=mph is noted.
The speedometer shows value=67.5 unit=mph
